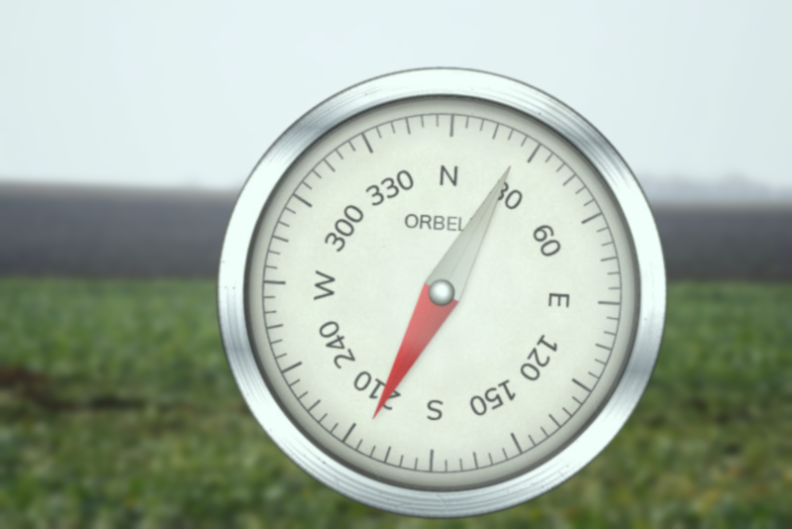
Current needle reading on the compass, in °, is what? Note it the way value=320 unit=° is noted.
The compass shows value=205 unit=°
